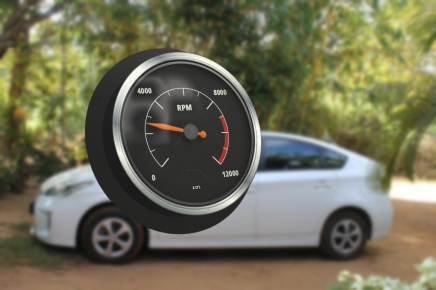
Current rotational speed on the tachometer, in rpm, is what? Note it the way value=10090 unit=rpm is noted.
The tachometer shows value=2500 unit=rpm
